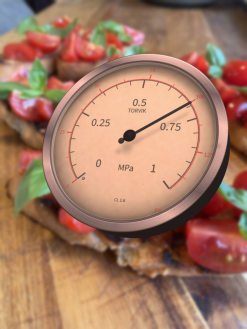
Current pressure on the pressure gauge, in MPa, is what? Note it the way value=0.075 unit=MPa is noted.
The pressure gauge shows value=0.7 unit=MPa
